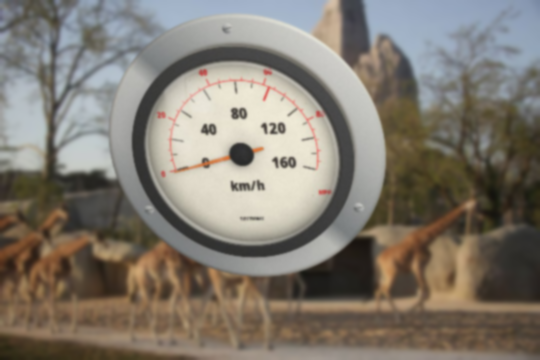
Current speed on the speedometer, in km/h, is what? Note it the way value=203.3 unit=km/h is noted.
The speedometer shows value=0 unit=km/h
